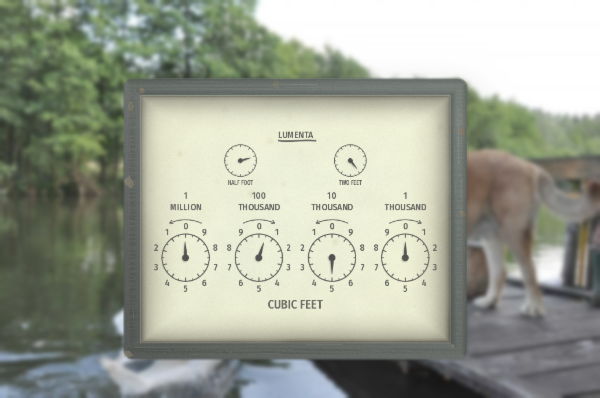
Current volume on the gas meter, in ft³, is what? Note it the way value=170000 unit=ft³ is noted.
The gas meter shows value=5000 unit=ft³
